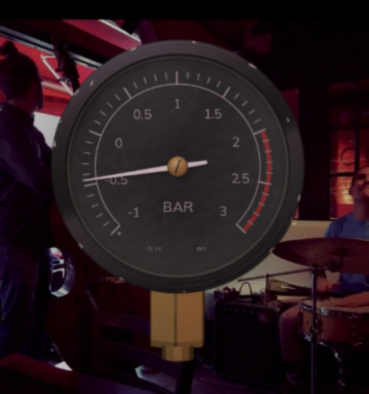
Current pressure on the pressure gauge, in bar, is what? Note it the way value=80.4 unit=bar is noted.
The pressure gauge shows value=-0.45 unit=bar
